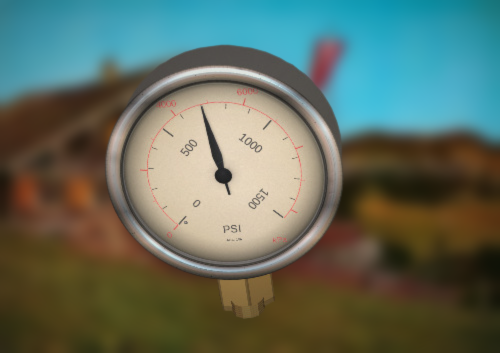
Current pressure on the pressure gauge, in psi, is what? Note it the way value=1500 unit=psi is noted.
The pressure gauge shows value=700 unit=psi
